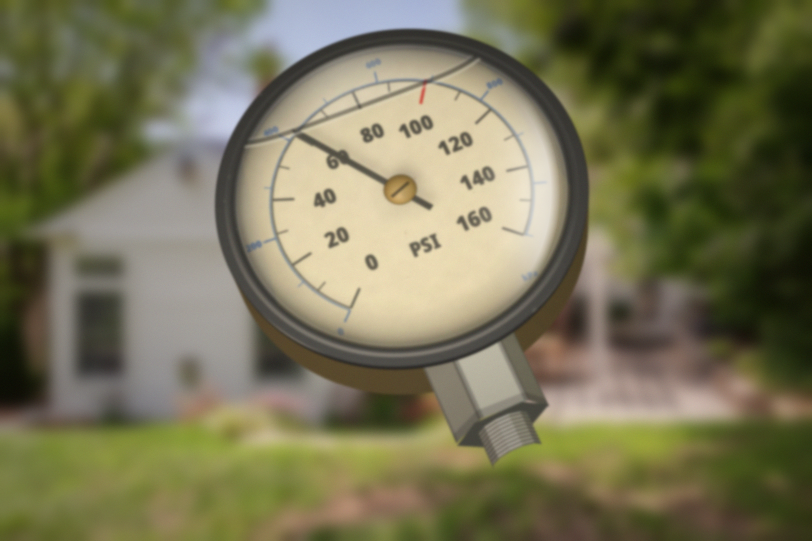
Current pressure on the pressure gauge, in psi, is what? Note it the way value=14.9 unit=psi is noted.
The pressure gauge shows value=60 unit=psi
